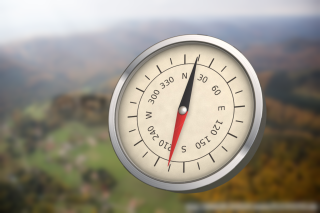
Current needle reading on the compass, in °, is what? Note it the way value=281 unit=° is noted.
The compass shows value=195 unit=°
